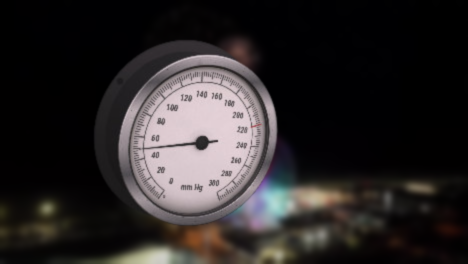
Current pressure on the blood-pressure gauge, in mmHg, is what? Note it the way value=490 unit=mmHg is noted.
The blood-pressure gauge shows value=50 unit=mmHg
